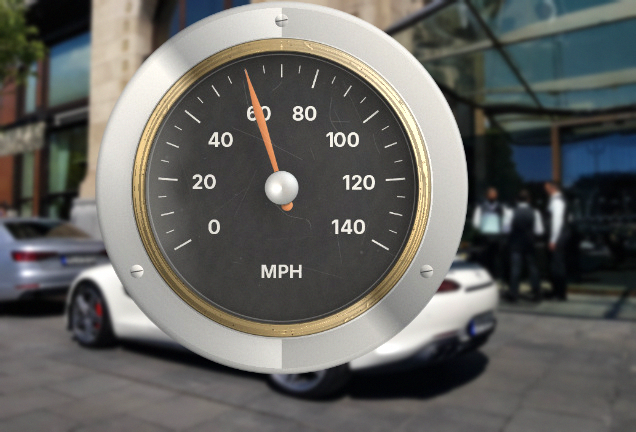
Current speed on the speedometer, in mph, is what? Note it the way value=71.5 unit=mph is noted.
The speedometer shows value=60 unit=mph
